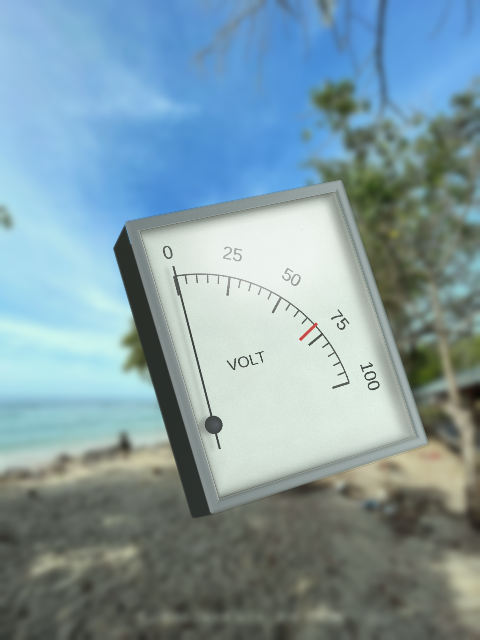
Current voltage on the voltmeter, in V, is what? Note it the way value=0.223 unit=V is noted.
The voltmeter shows value=0 unit=V
